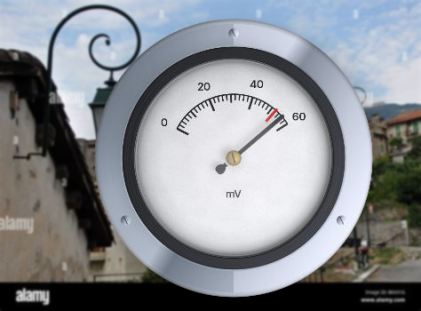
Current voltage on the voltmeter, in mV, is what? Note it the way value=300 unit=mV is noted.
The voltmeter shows value=56 unit=mV
